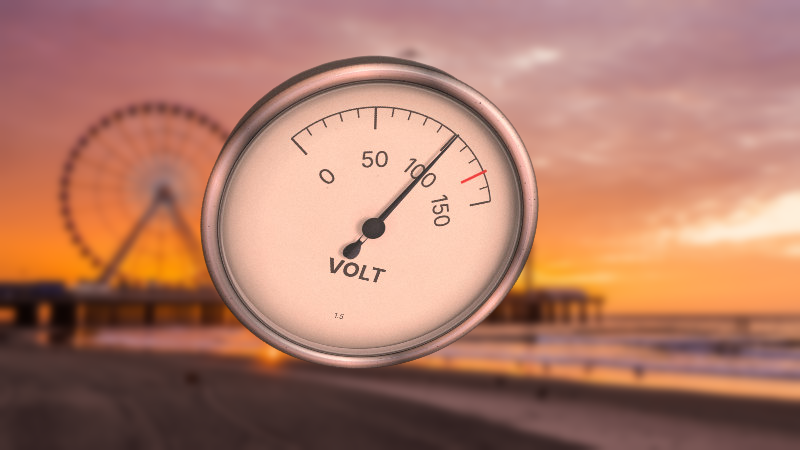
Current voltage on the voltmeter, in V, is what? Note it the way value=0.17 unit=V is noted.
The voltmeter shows value=100 unit=V
